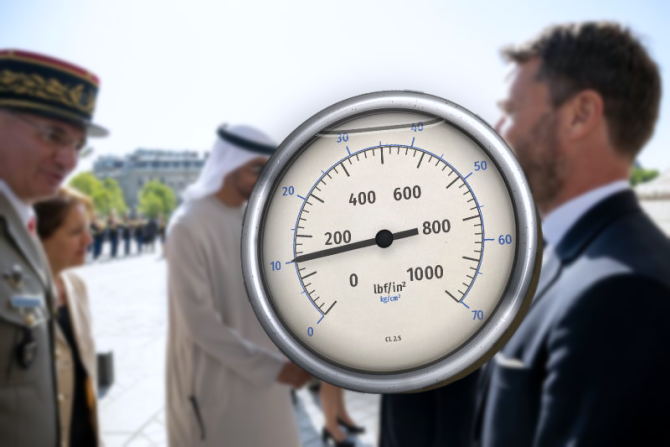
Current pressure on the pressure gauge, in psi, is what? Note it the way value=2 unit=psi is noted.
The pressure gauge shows value=140 unit=psi
